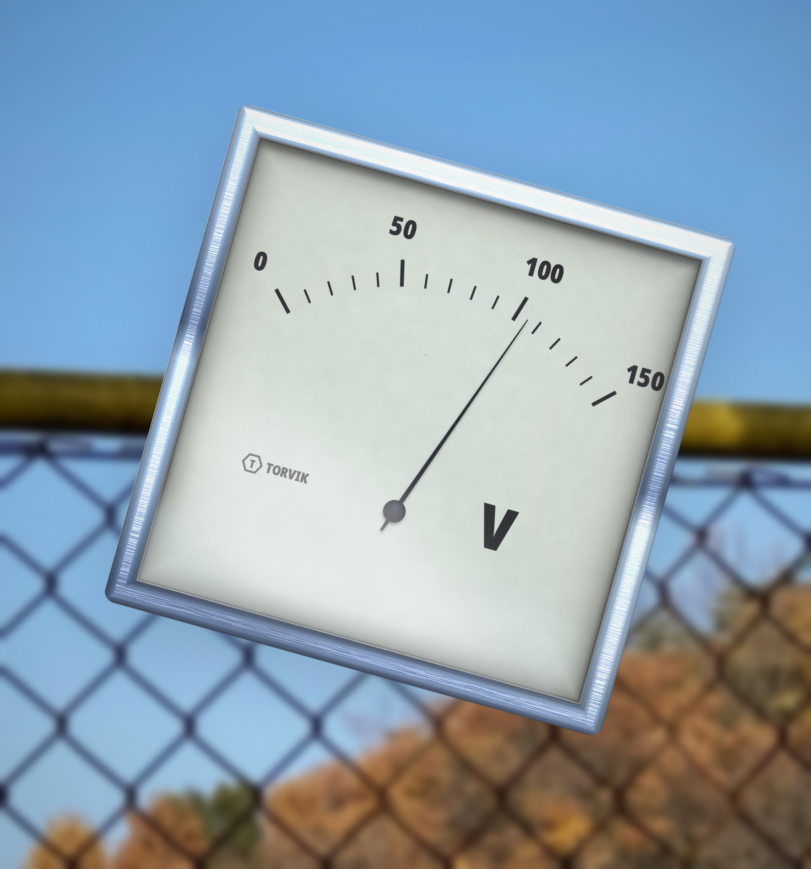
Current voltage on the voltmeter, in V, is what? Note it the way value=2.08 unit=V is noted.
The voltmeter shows value=105 unit=V
